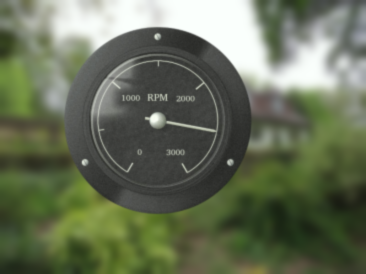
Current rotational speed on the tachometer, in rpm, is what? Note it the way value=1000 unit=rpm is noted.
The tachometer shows value=2500 unit=rpm
